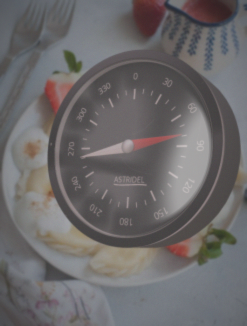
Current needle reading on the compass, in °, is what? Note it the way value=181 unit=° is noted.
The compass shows value=80 unit=°
